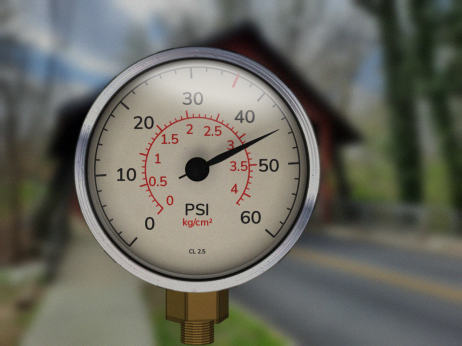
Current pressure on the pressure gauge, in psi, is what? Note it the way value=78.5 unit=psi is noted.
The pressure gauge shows value=45 unit=psi
